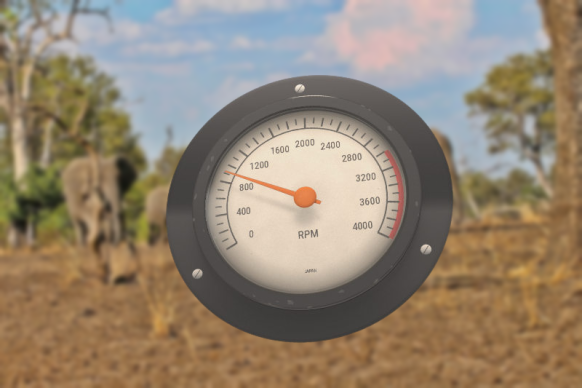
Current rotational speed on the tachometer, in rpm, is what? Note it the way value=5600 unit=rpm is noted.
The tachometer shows value=900 unit=rpm
